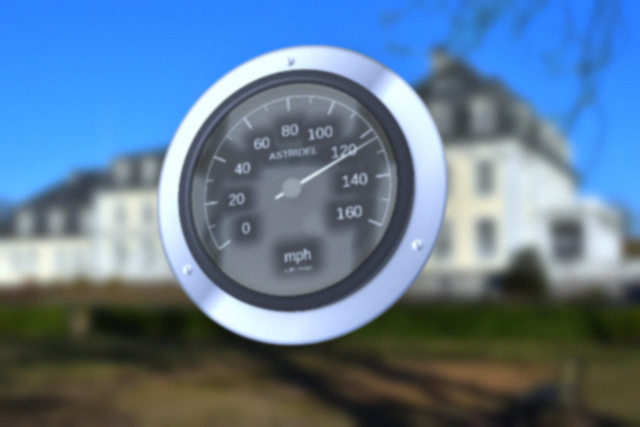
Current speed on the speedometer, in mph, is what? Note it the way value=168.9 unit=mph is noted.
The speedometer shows value=125 unit=mph
